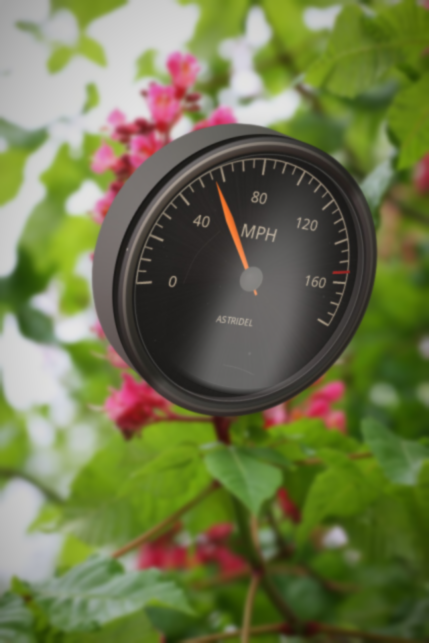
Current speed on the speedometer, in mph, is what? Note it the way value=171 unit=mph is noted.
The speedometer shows value=55 unit=mph
